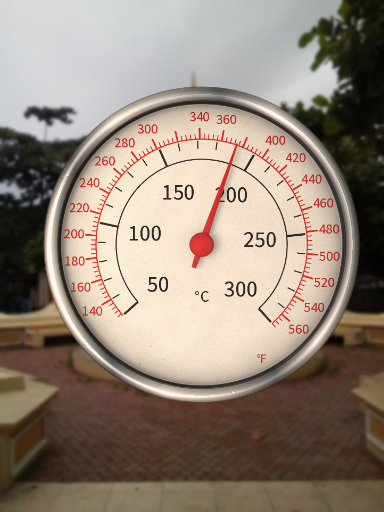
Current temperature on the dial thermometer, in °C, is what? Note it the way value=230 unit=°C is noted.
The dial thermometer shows value=190 unit=°C
